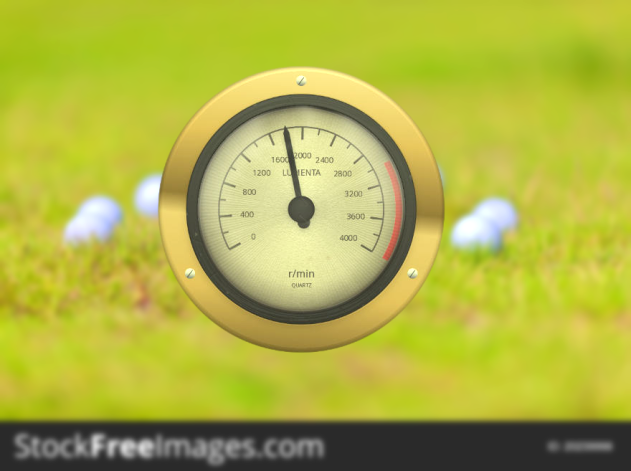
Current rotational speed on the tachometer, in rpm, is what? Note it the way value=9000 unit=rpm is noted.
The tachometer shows value=1800 unit=rpm
